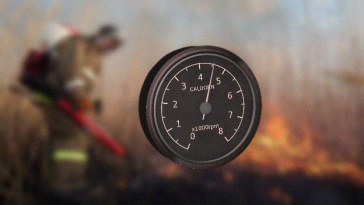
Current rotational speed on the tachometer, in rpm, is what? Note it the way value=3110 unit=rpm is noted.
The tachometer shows value=4500 unit=rpm
